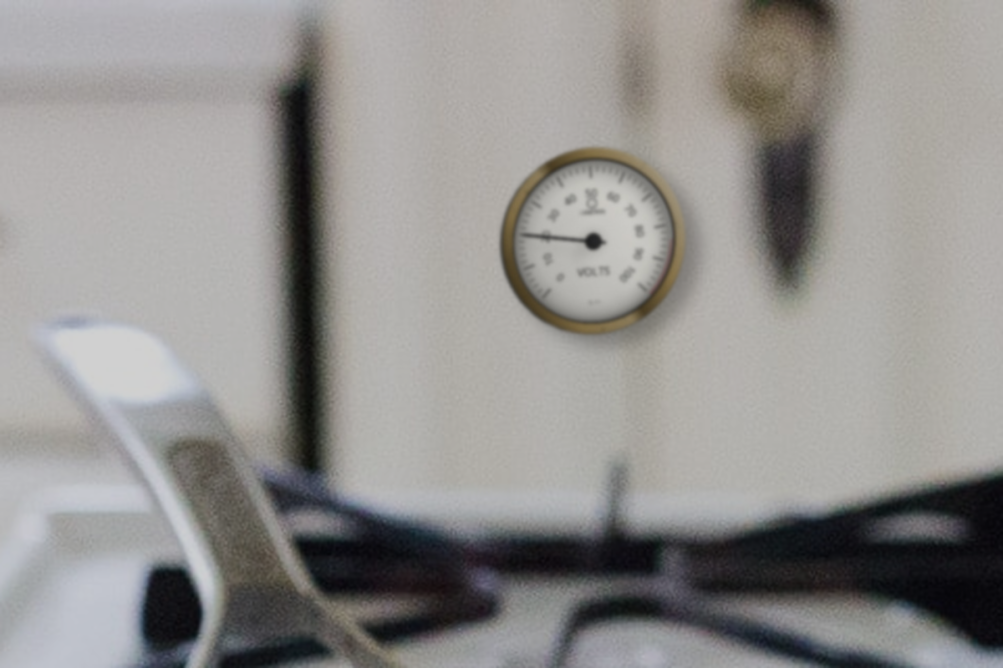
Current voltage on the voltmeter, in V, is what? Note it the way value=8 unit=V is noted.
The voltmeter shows value=20 unit=V
